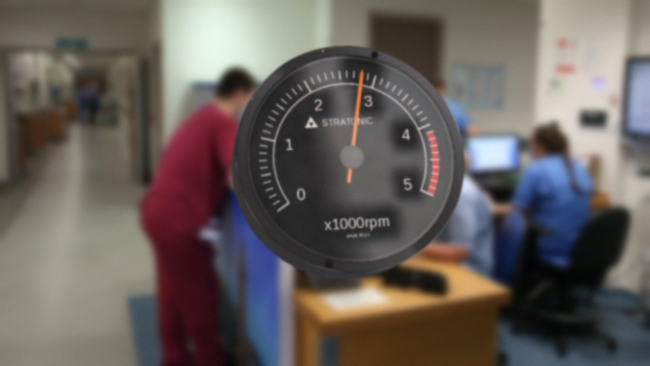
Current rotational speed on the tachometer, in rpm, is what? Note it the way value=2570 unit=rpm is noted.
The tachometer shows value=2800 unit=rpm
